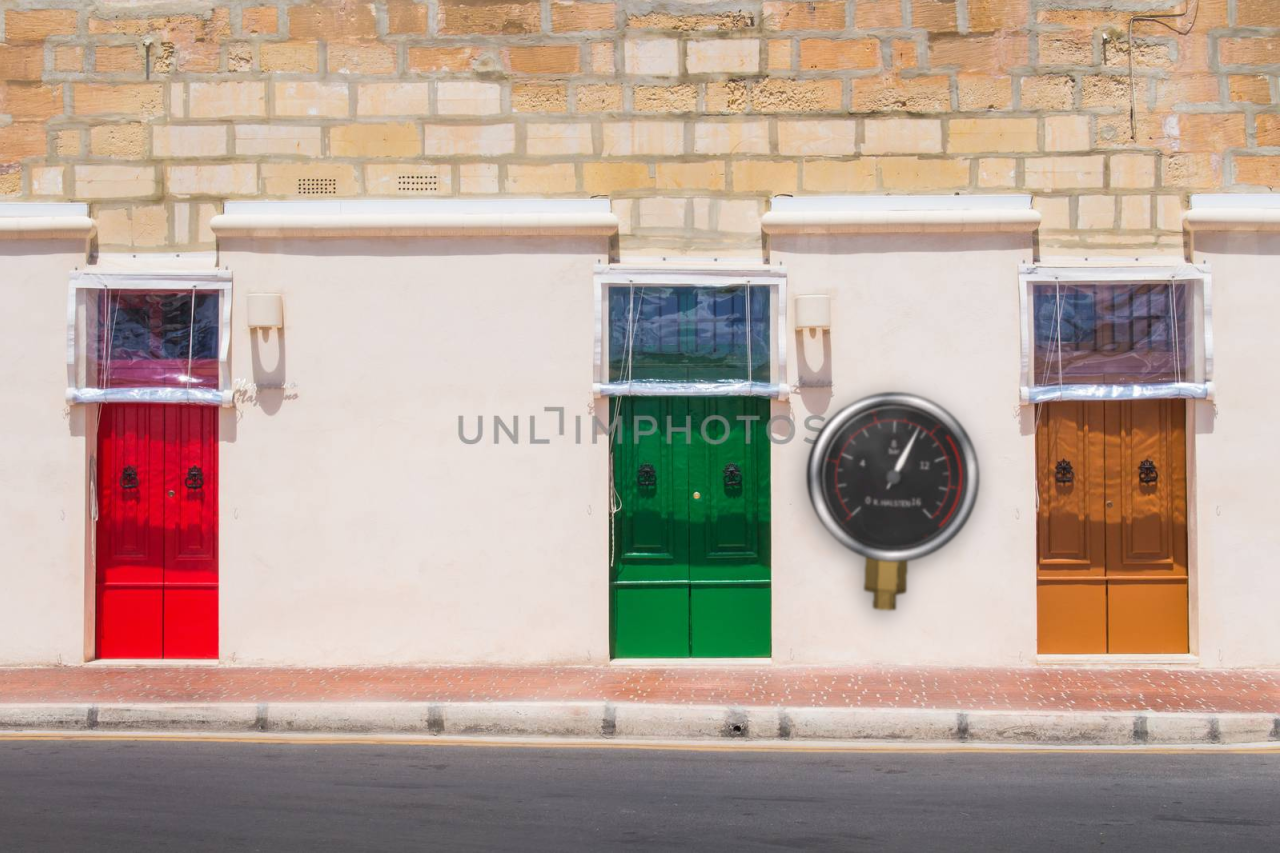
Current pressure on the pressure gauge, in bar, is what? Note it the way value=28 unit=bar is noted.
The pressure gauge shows value=9.5 unit=bar
